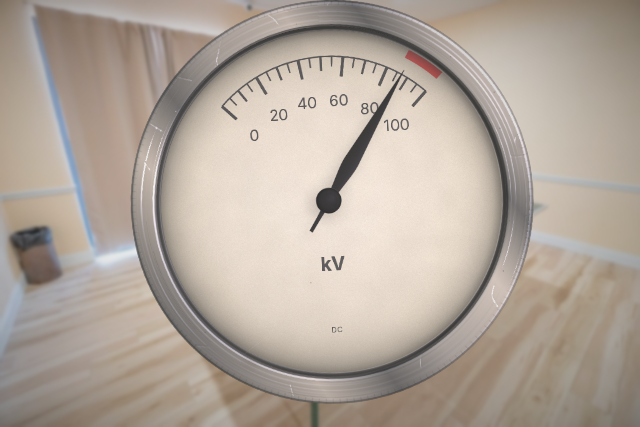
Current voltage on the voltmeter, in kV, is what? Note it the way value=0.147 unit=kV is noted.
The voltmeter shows value=87.5 unit=kV
